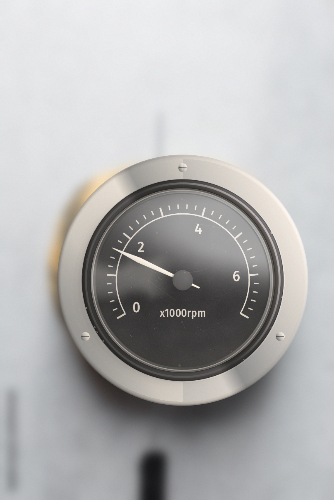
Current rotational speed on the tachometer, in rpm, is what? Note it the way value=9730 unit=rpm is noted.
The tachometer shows value=1600 unit=rpm
